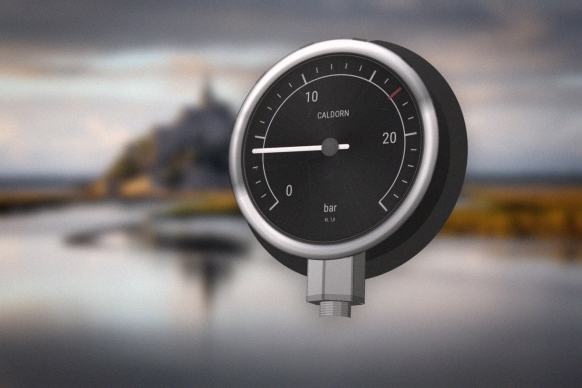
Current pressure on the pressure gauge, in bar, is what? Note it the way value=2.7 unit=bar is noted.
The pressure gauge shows value=4 unit=bar
